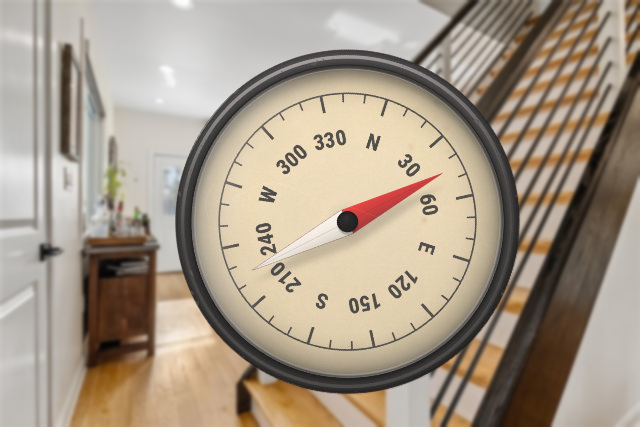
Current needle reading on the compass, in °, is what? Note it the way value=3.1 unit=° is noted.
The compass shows value=45 unit=°
